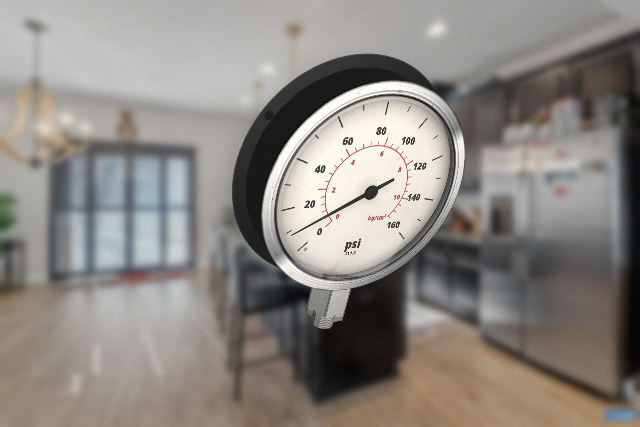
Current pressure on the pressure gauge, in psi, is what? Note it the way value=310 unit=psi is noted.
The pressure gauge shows value=10 unit=psi
